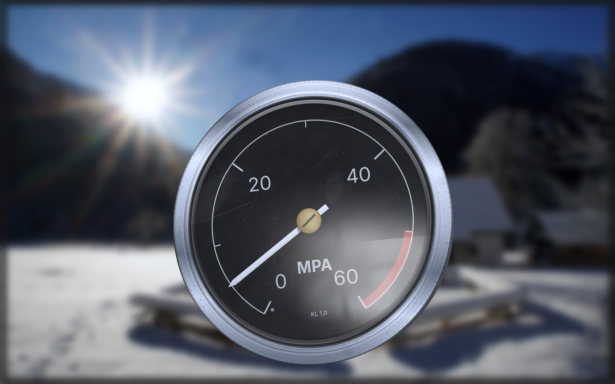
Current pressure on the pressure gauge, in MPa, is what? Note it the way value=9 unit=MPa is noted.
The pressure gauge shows value=5 unit=MPa
